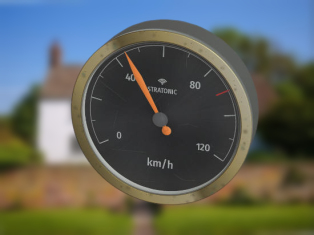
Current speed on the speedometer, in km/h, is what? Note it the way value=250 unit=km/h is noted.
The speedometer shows value=45 unit=km/h
